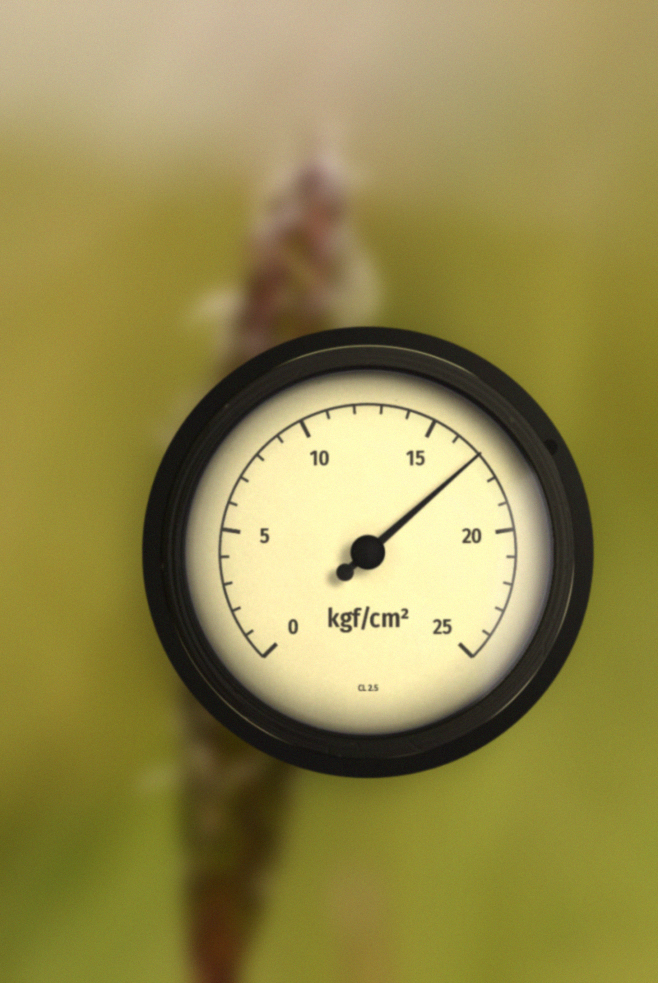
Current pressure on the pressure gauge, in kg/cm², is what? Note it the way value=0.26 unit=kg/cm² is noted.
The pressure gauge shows value=17 unit=kg/cm²
